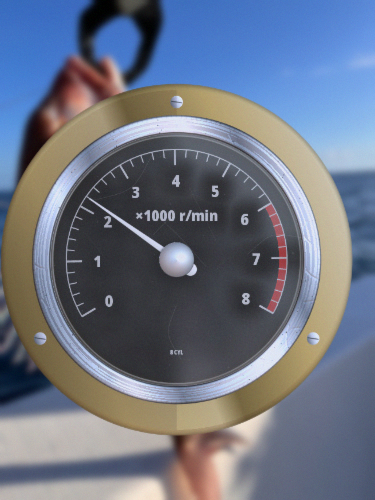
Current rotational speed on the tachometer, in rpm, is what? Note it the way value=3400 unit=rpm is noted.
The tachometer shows value=2200 unit=rpm
